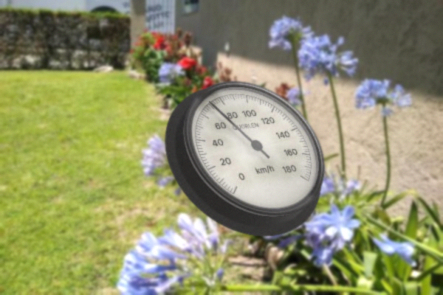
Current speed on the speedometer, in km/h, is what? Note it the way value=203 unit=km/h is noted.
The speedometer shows value=70 unit=km/h
